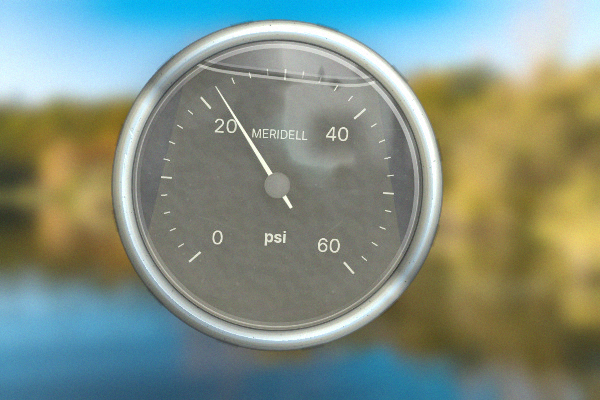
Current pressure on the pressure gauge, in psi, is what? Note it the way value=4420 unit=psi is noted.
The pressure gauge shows value=22 unit=psi
